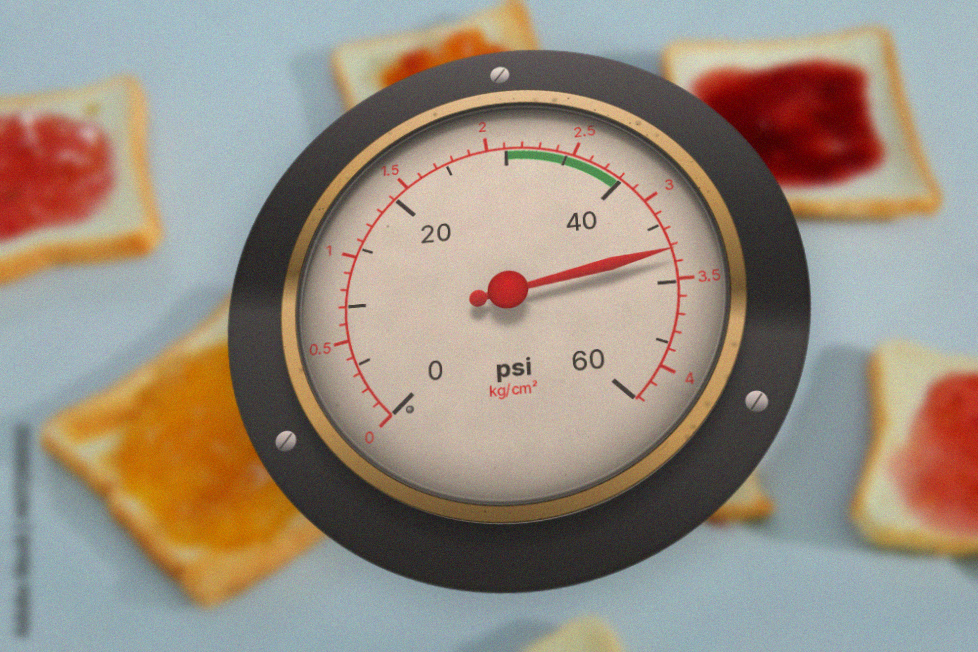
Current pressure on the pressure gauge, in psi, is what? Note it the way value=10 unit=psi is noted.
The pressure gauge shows value=47.5 unit=psi
